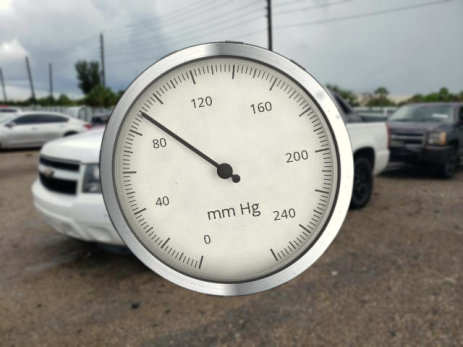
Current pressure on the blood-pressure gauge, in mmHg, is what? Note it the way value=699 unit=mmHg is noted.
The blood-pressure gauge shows value=90 unit=mmHg
